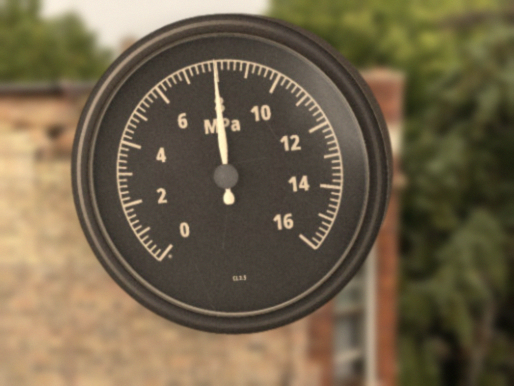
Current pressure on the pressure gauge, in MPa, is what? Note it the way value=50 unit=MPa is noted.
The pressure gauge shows value=8 unit=MPa
